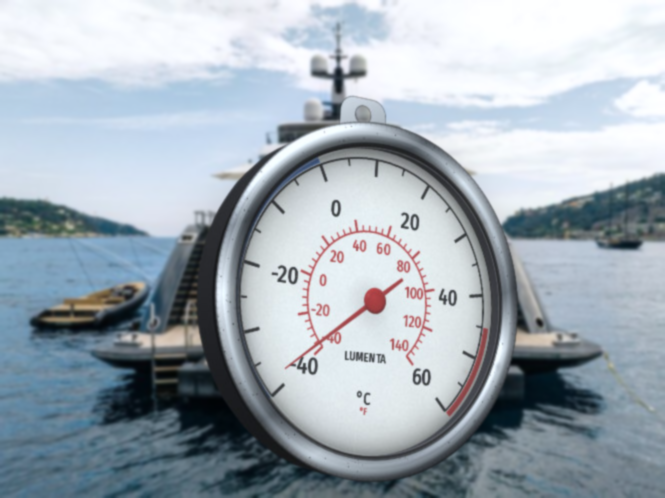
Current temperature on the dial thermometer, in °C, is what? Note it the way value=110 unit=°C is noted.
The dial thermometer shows value=-37.5 unit=°C
